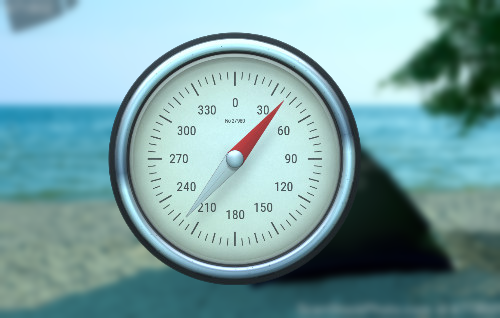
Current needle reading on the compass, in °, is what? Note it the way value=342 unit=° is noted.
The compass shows value=40 unit=°
